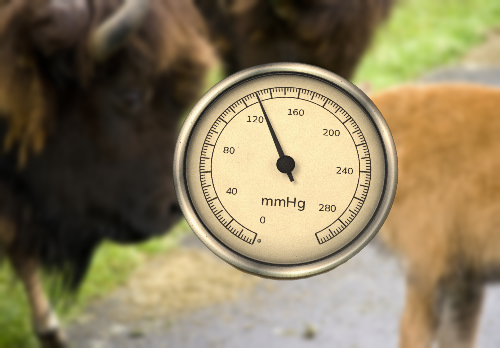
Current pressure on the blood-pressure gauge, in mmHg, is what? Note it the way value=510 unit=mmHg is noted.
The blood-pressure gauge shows value=130 unit=mmHg
